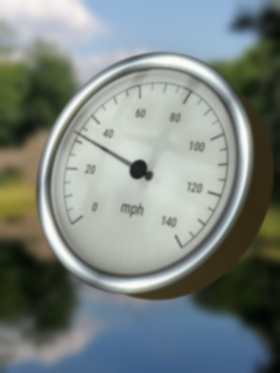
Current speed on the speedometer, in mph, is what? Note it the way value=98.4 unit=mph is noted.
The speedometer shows value=32.5 unit=mph
